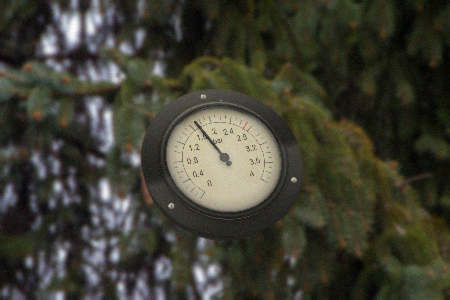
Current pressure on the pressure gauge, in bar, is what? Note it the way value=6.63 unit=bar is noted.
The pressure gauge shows value=1.7 unit=bar
